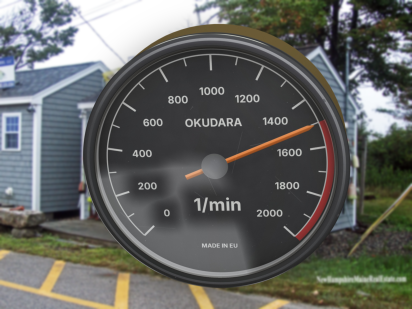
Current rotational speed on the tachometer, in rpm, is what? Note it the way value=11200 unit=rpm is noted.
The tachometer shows value=1500 unit=rpm
